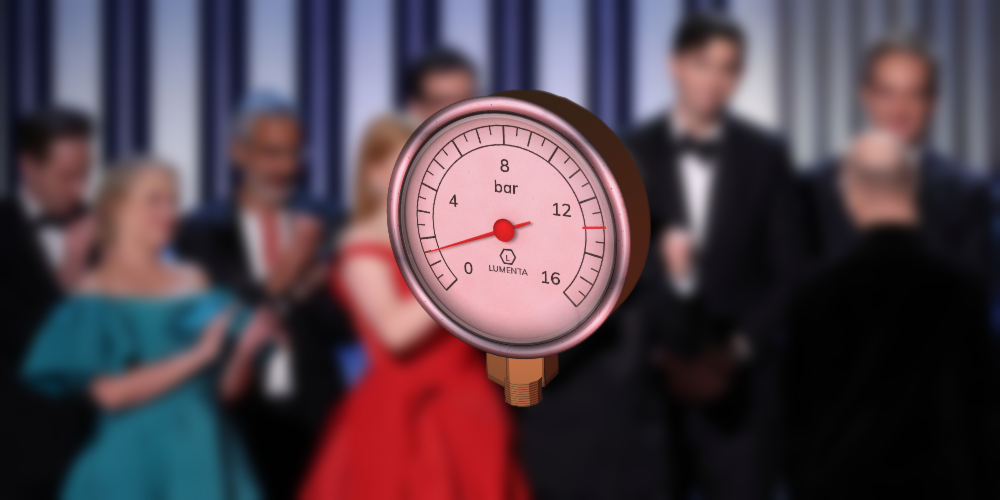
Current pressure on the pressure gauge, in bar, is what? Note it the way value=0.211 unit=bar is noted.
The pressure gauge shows value=1.5 unit=bar
